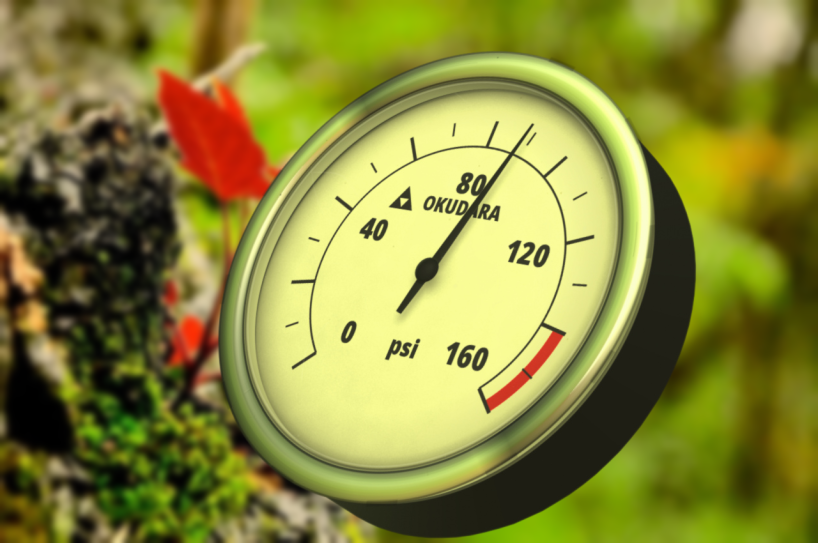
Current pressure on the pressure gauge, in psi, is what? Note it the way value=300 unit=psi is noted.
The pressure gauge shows value=90 unit=psi
